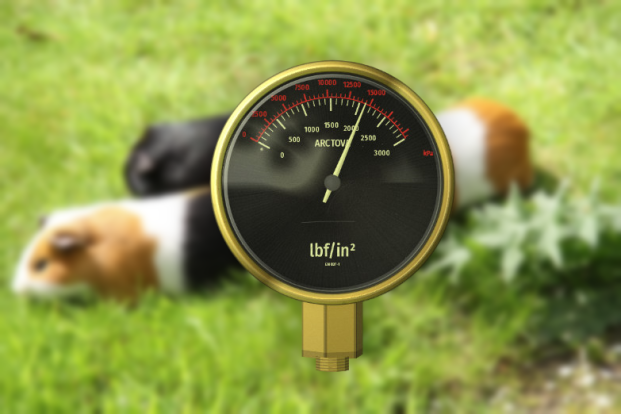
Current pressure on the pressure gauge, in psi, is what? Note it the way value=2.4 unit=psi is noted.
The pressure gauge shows value=2100 unit=psi
